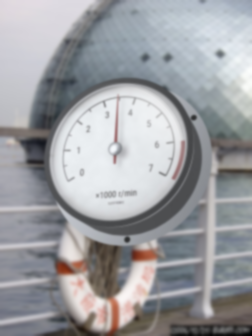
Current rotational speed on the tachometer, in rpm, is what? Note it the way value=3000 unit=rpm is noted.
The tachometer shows value=3500 unit=rpm
